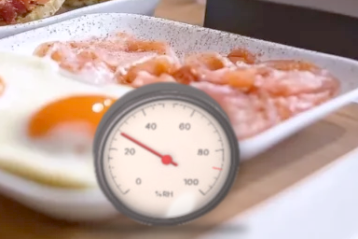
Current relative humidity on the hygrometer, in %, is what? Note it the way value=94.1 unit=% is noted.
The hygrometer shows value=28 unit=%
